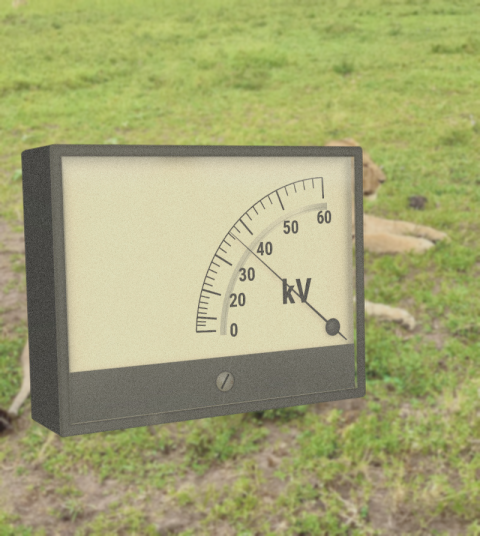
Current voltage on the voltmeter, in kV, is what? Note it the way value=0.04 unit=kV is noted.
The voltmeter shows value=36 unit=kV
